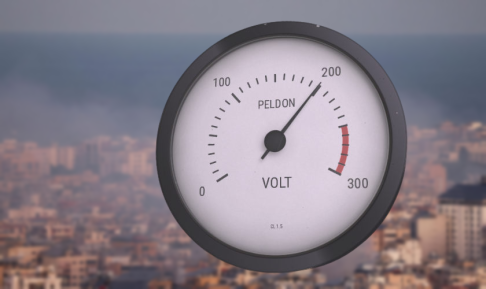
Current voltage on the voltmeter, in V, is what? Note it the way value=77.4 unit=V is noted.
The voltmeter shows value=200 unit=V
